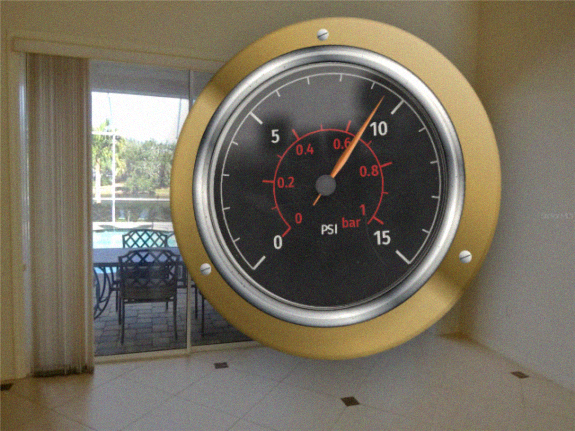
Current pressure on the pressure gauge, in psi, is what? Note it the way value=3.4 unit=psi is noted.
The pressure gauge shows value=9.5 unit=psi
